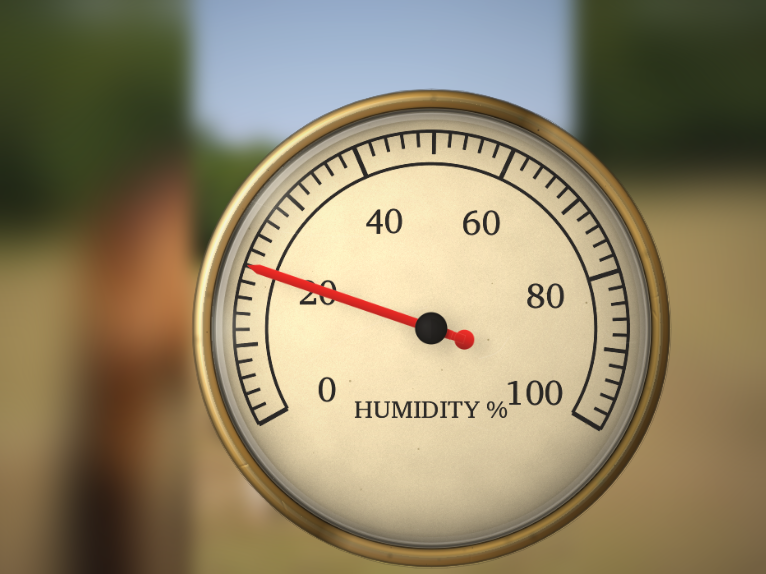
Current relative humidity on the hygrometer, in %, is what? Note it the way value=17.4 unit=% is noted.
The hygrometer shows value=20 unit=%
